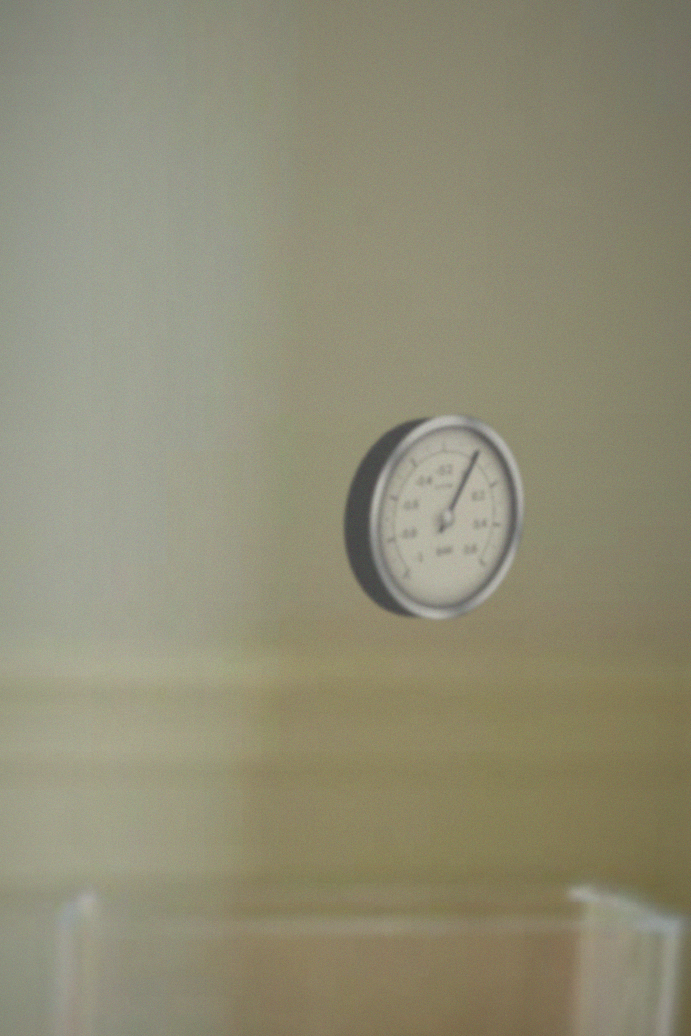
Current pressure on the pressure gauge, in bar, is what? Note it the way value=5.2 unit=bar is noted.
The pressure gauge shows value=0 unit=bar
